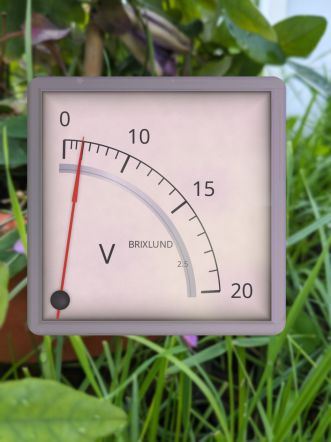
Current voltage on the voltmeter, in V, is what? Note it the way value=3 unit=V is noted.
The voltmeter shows value=5 unit=V
